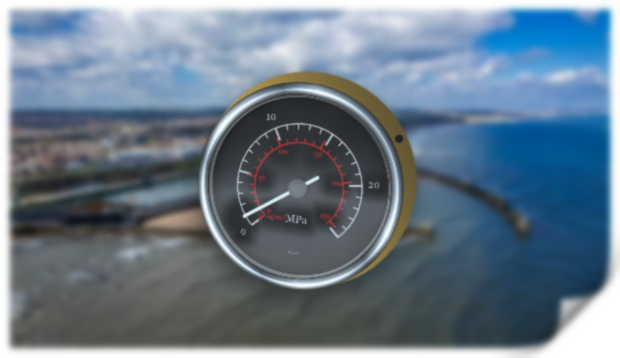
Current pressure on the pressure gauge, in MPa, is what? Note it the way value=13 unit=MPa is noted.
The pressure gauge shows value=1 unit=MPa
